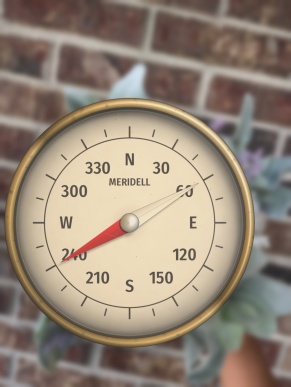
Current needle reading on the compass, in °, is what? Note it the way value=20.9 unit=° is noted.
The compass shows value=240 unit=°
